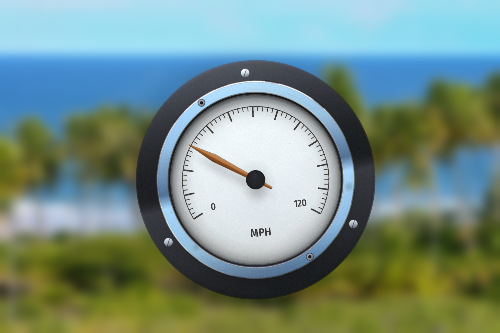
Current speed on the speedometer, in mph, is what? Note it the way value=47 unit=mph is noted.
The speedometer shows value=30 unit=mph
